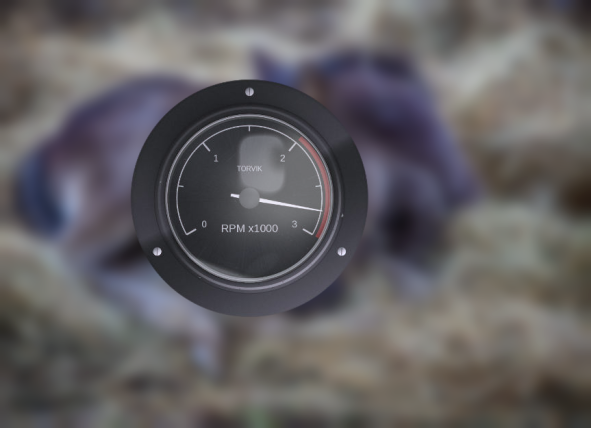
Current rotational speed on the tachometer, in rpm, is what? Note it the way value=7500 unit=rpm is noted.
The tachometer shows value=2750 unit=rpm
